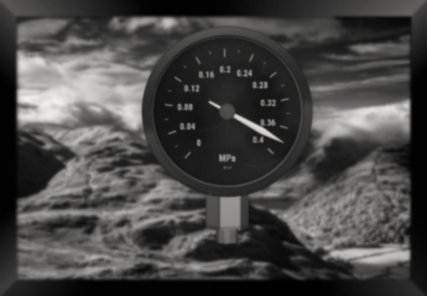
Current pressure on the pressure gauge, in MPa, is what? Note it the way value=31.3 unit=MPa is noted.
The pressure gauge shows value=0.38 unit=MPa
